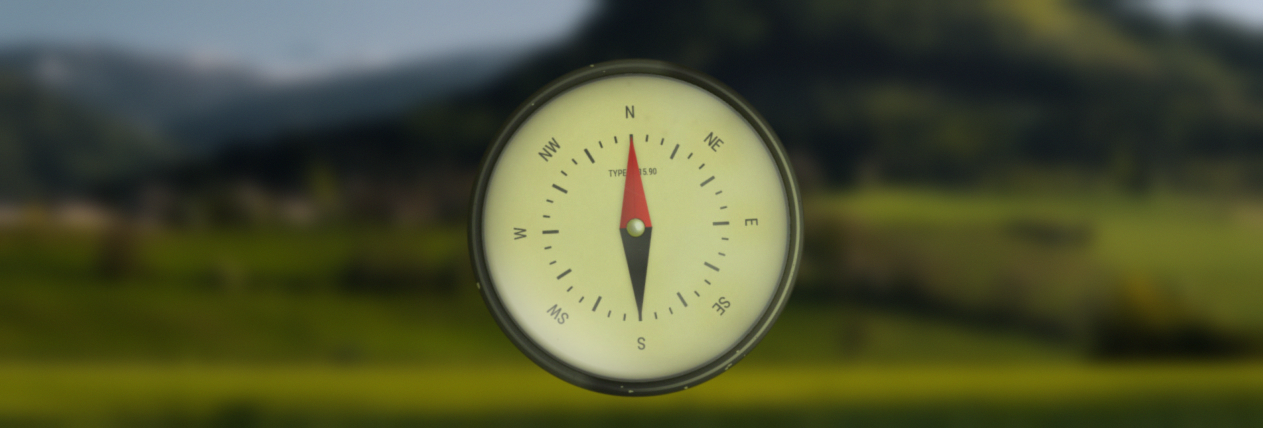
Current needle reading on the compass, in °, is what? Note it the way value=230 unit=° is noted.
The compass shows value=0 unit=°
